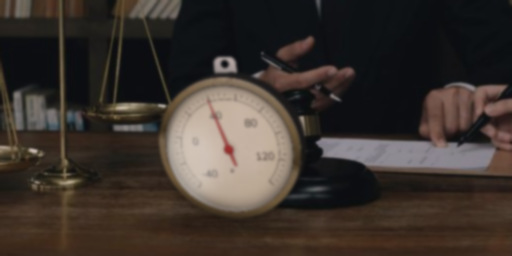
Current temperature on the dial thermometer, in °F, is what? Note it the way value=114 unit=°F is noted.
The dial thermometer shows value=40 unit=°F
